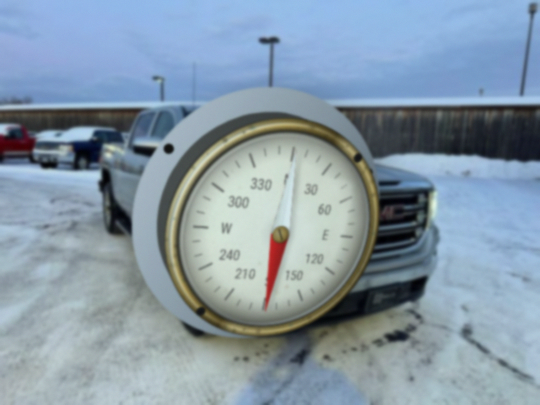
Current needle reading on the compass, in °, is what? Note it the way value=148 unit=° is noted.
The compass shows value=180 unit=°
